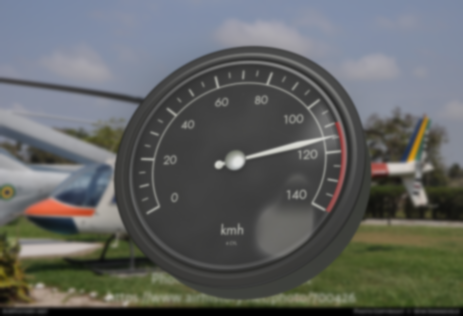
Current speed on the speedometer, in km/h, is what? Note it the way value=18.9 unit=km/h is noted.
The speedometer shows value=115 unit=km/h
